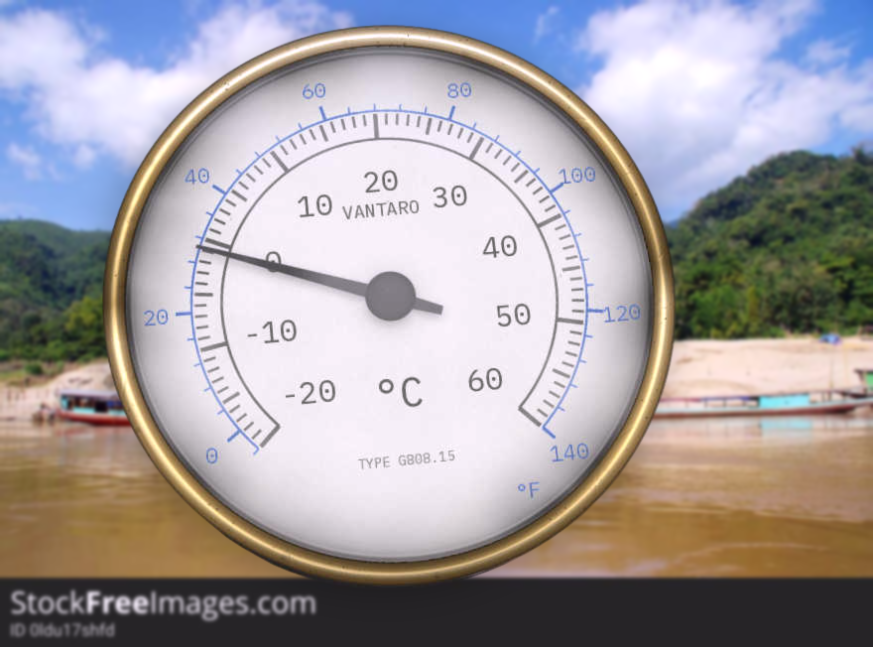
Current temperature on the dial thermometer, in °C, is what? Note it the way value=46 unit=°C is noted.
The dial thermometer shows value=-1 unit=°C
